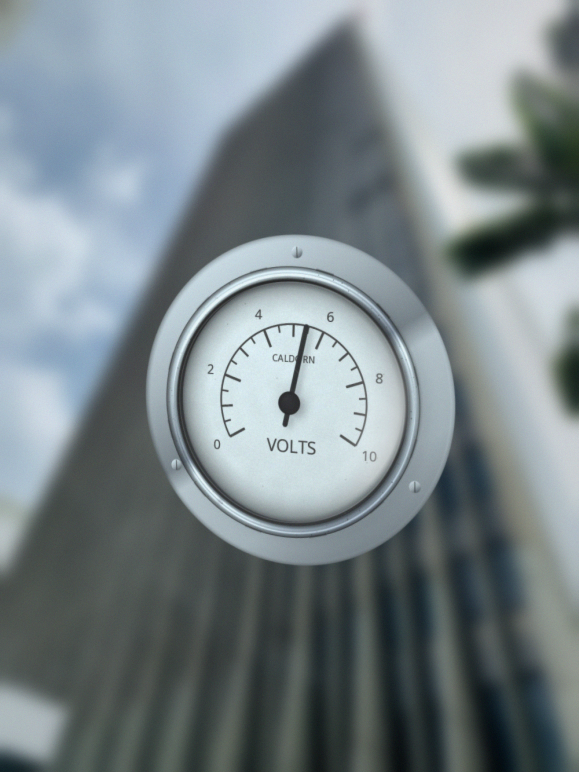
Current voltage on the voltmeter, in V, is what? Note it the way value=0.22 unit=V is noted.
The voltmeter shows value=5.5 unit=V
